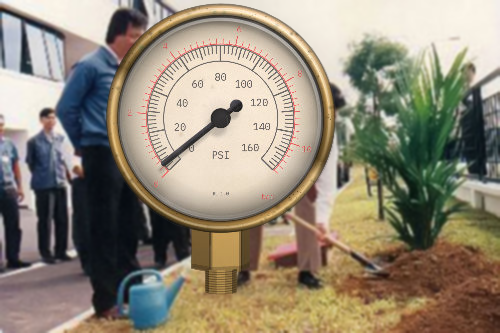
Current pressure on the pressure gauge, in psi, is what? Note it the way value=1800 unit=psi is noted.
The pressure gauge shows value=4 unit=psi
